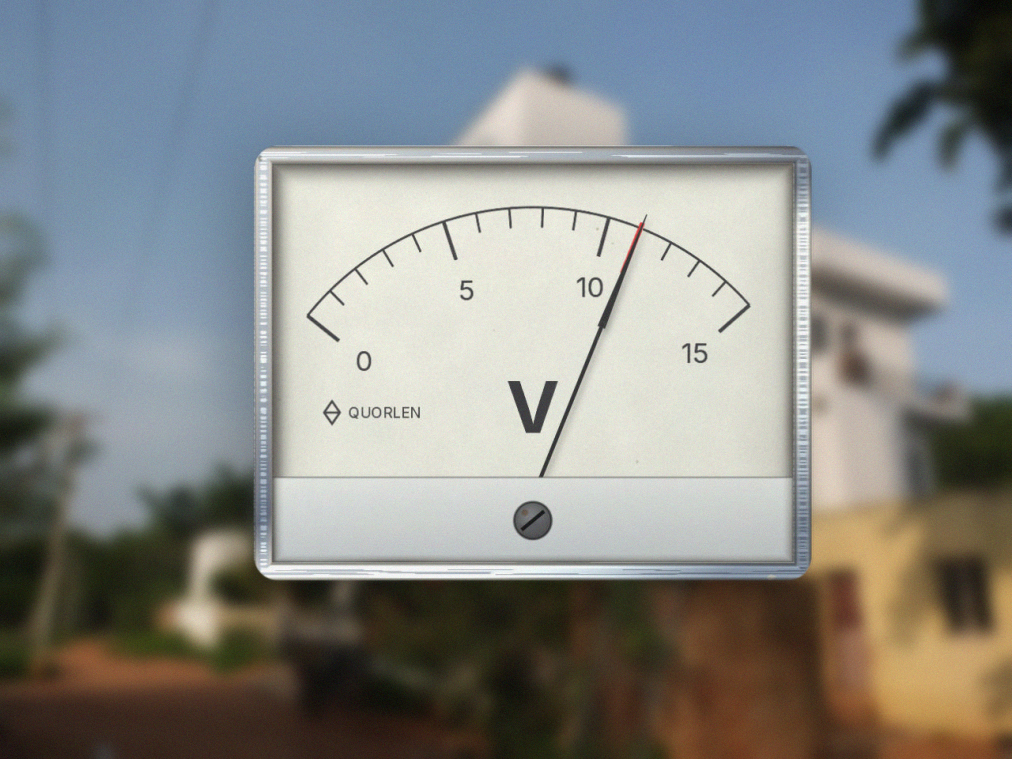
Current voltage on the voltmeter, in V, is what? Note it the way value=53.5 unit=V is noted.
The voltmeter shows value=11 unit=V
